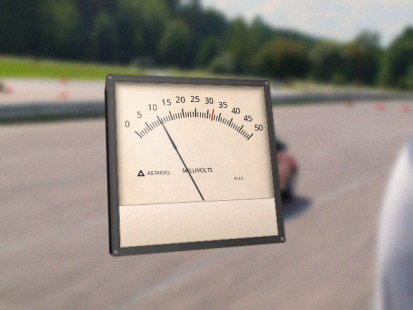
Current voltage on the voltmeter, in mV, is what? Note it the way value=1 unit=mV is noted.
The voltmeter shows value=10 unit=mV
